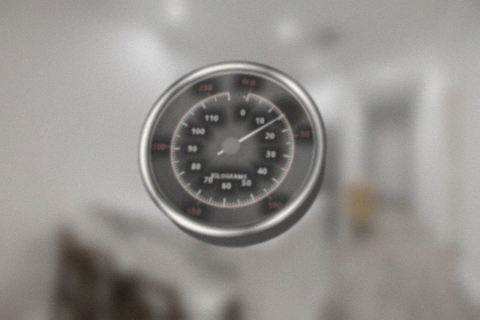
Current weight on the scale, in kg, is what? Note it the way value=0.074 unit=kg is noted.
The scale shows value=15 unit=kg
